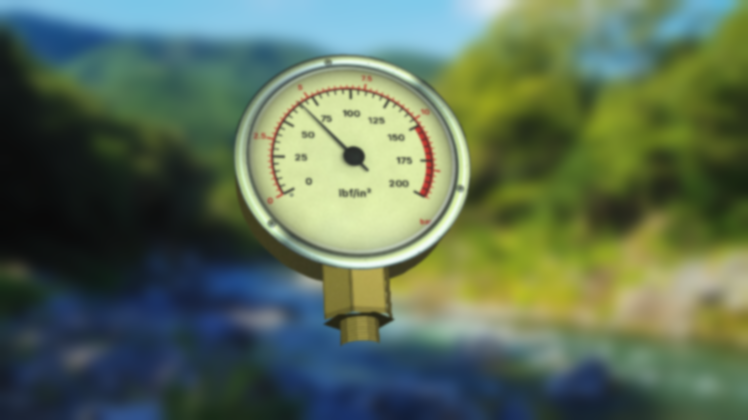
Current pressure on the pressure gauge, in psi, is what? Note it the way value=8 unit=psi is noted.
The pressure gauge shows value=65 unit=psi
